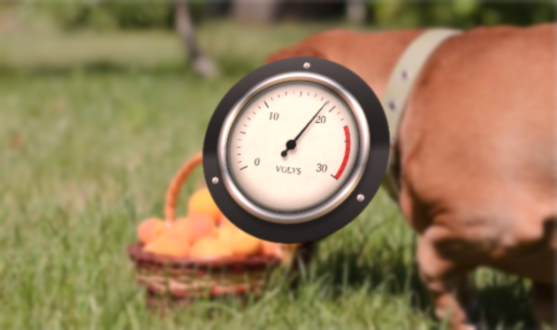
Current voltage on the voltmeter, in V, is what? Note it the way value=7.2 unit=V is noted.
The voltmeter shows value=19 unit=V
